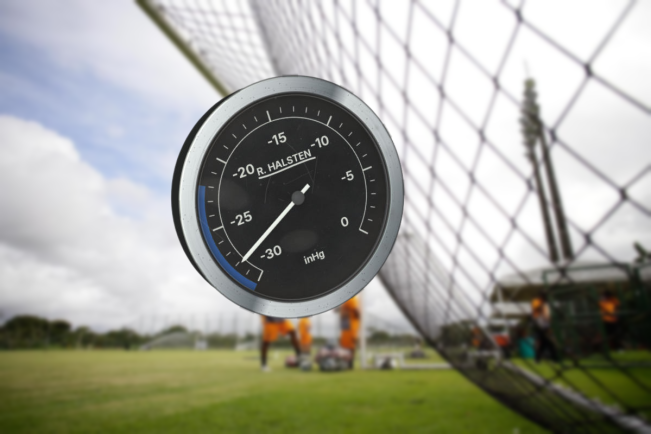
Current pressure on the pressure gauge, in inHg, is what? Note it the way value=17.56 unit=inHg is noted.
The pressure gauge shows value=-28 unit=inHg
